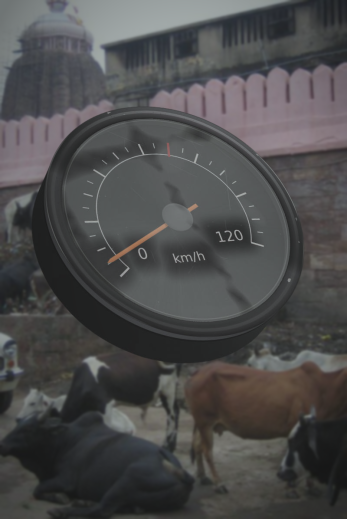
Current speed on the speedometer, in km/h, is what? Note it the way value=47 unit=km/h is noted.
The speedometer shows value=5 unit=km/h
